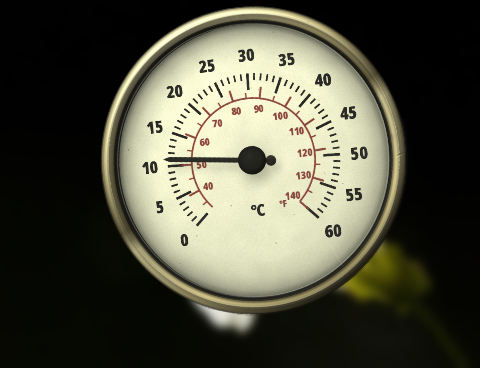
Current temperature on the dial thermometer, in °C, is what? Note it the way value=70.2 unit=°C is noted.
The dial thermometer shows value=11 unit=°C
